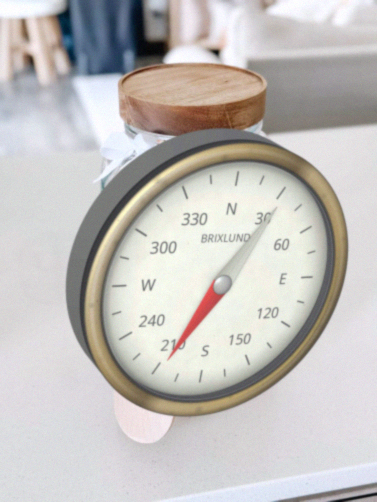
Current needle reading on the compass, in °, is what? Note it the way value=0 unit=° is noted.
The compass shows value=210 unit=°
